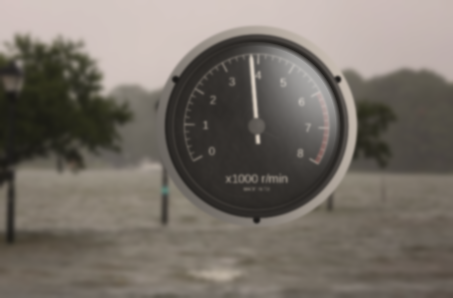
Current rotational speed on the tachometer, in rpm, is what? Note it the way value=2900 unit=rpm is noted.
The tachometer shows value=3800 unit=rpm
